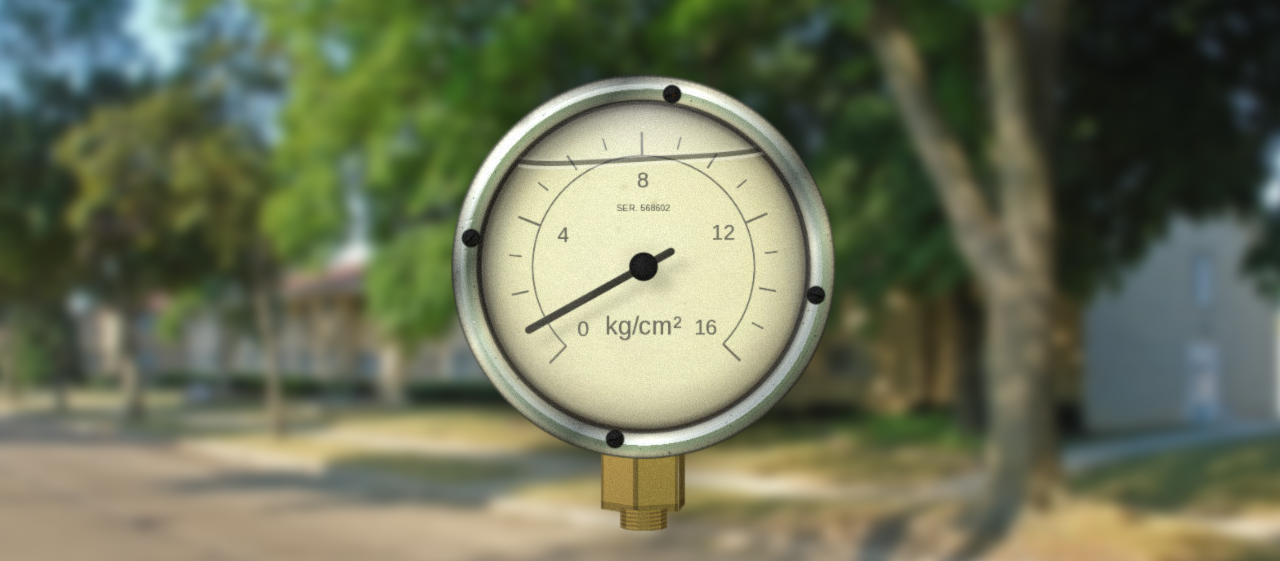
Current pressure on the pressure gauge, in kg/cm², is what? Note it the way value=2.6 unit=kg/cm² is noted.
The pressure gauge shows value=1 unit=kg/cm²
